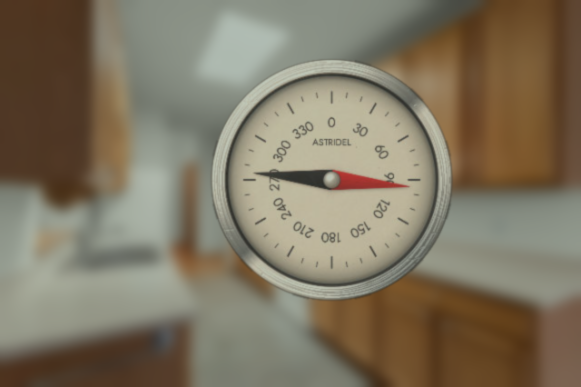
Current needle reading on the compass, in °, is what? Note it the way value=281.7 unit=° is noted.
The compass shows value=95 unit=°
